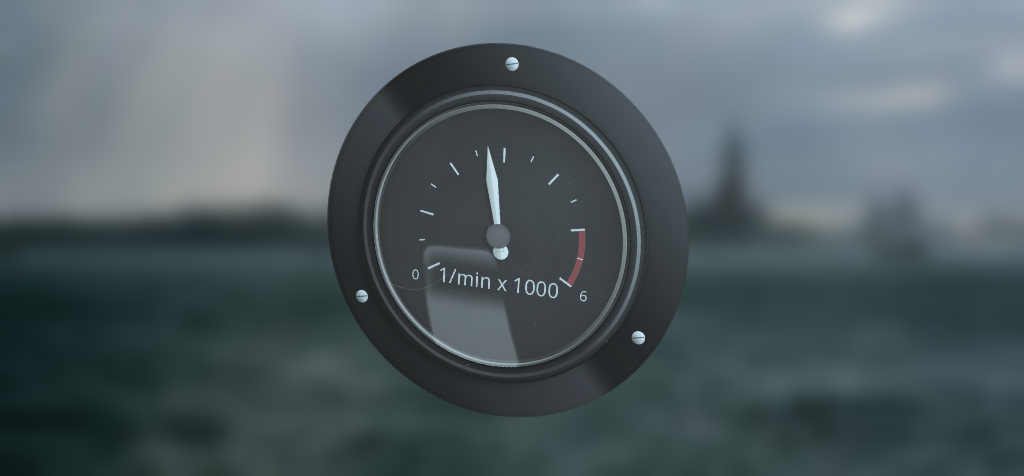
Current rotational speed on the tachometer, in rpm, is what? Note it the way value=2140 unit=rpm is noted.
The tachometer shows value=2750 unit=rpm
